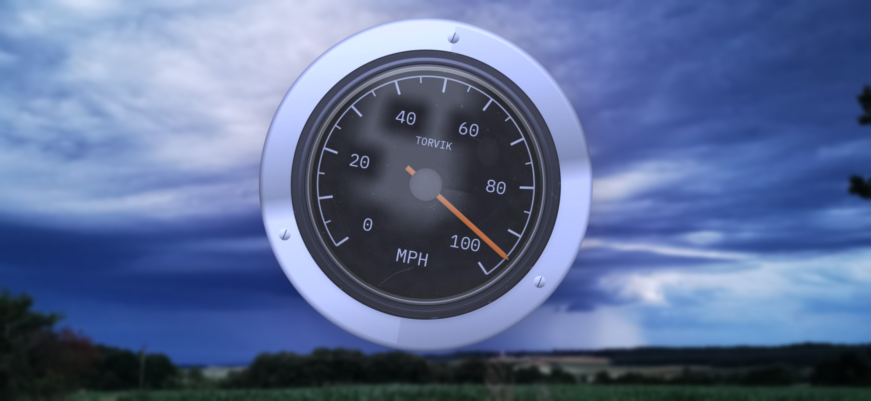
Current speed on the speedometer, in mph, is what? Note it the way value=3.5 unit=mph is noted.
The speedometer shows value=95 unit=mph
